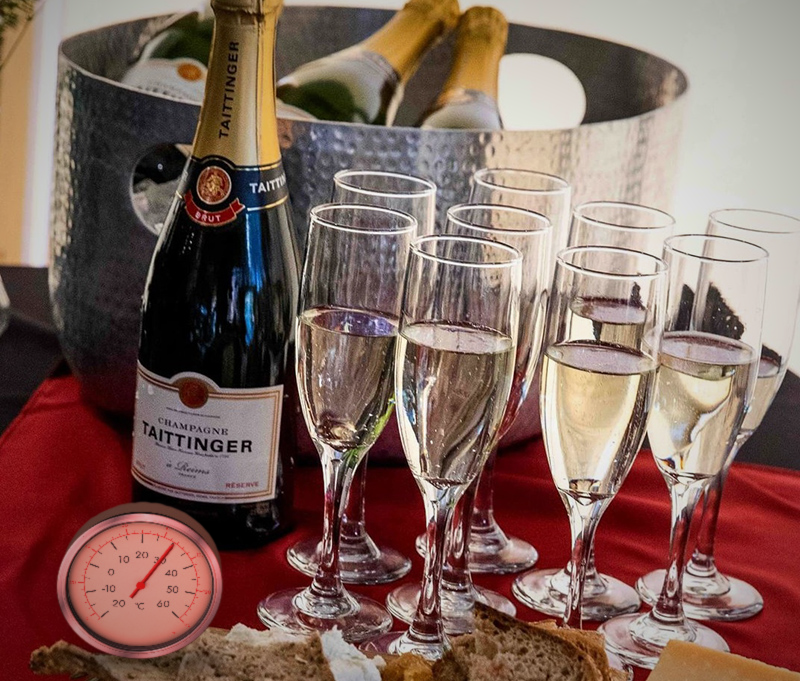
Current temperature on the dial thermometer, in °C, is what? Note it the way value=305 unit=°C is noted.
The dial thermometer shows value=30 unit=°C
